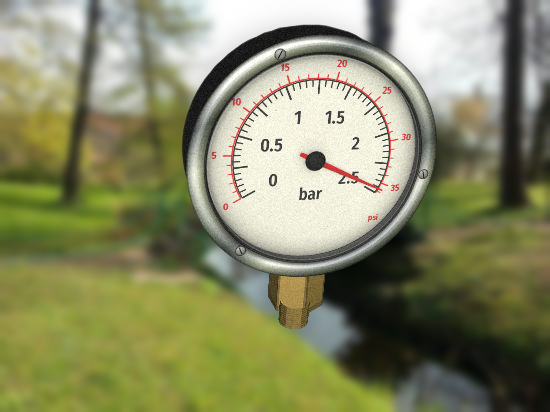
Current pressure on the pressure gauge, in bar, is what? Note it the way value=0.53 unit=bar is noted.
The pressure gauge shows value=2.45 unit=bar
